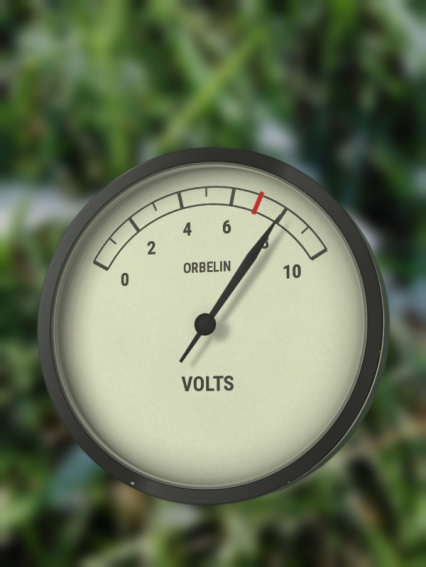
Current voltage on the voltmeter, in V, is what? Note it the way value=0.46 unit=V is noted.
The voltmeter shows value=8 unit=V
